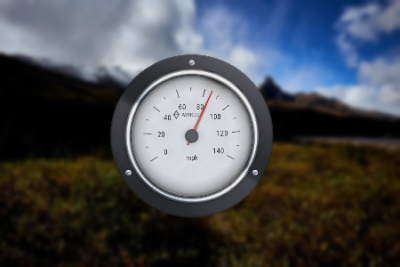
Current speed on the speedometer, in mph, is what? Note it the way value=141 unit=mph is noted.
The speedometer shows value=85 unit=mph
